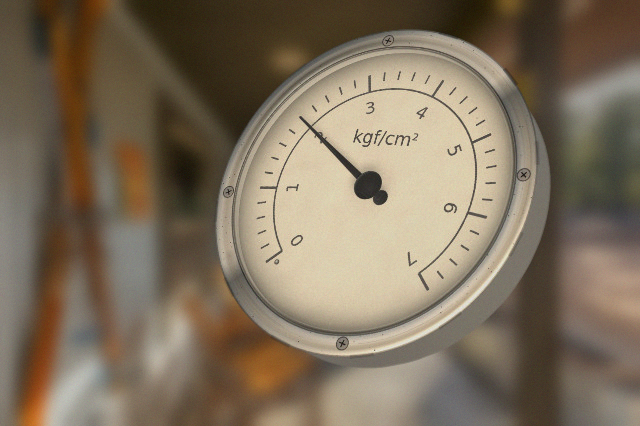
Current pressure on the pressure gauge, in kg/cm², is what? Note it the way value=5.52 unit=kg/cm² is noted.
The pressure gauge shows value=2 unit=kg/cm²
